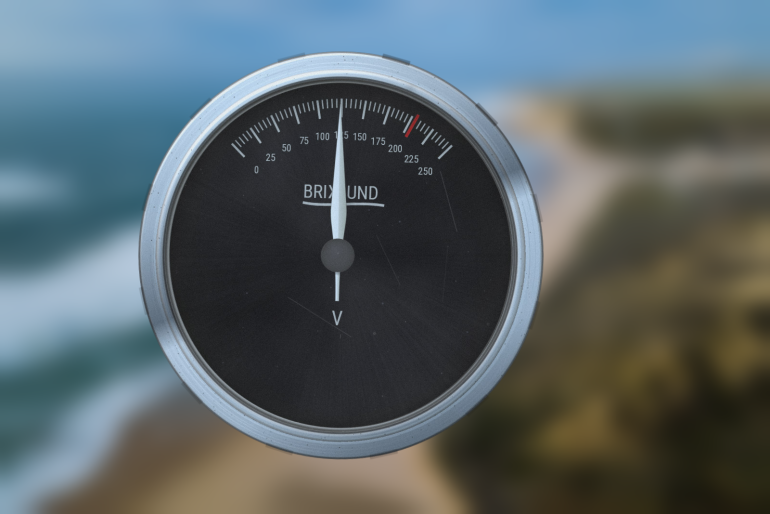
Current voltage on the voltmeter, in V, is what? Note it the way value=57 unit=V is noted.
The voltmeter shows value=125 unit=V
